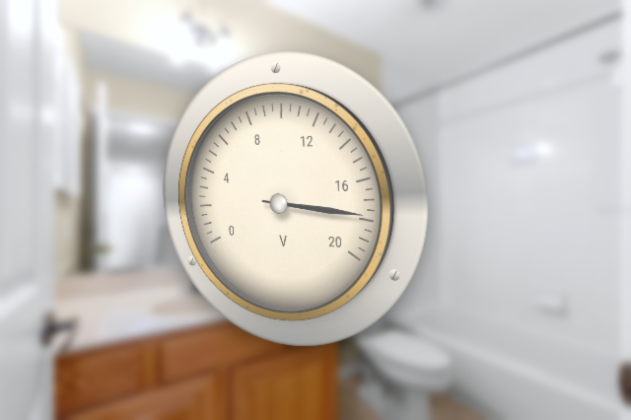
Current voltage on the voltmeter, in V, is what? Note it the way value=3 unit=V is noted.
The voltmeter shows value=17.75 unit=V
